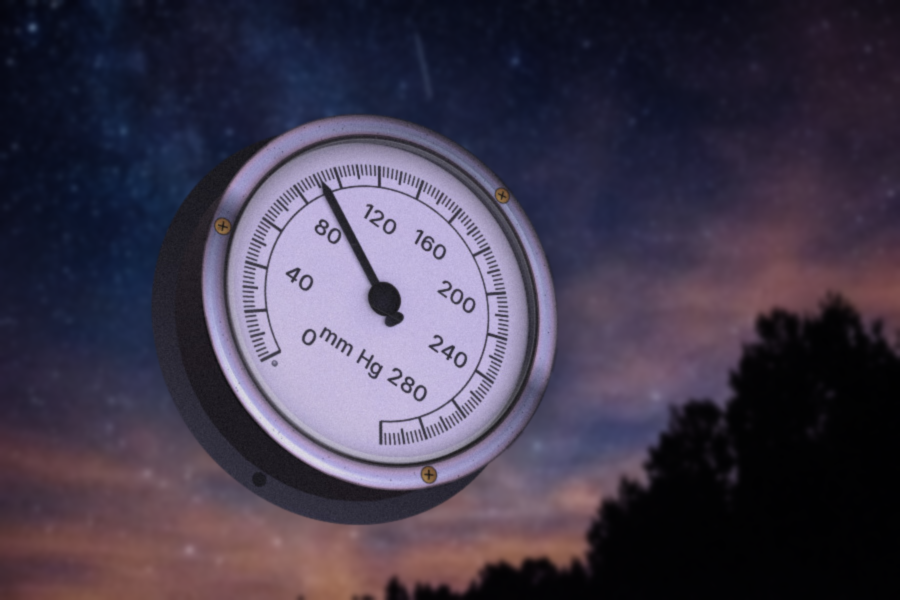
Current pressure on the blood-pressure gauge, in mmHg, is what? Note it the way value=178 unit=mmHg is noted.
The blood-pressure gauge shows value=90 unit=mmHg
